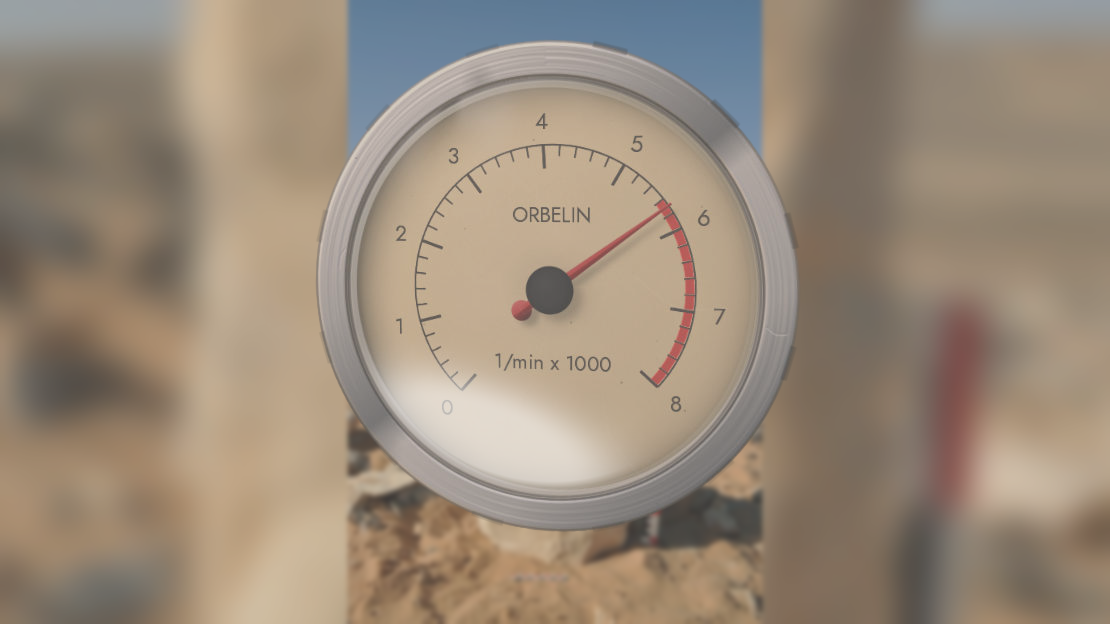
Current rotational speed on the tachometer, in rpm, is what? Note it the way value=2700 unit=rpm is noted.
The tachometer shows value=5700 unit=rpm
